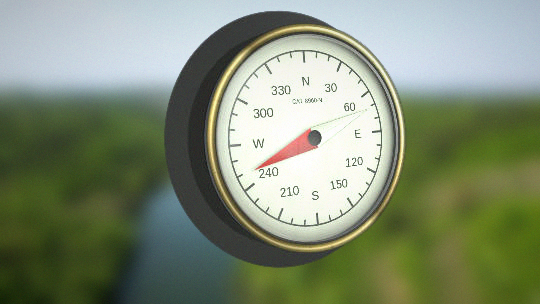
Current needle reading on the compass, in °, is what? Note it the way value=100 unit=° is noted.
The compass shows value=250 unit=°
